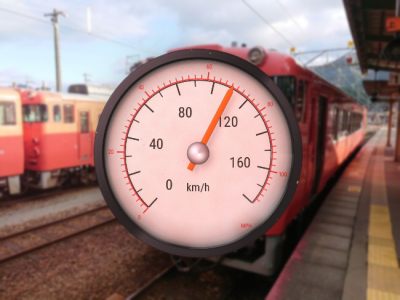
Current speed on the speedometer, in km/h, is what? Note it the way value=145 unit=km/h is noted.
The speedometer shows value=110 unit=km/h
